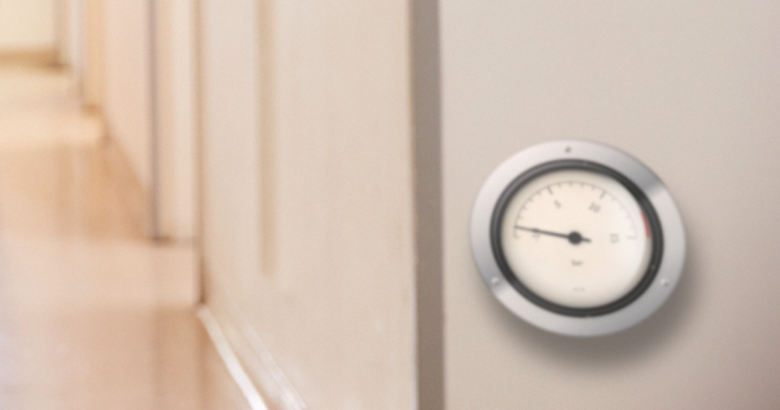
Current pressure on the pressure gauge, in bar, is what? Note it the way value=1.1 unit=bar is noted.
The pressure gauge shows value=0 unit=bar
